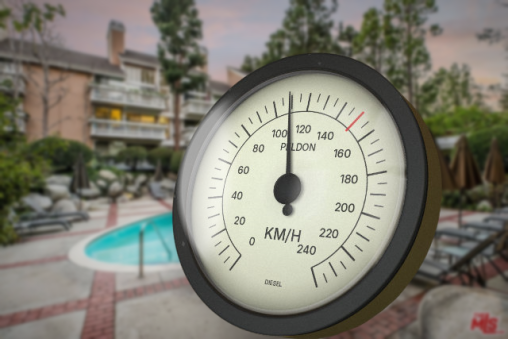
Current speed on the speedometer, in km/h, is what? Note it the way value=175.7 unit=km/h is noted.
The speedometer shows value=110 unit=km/h
